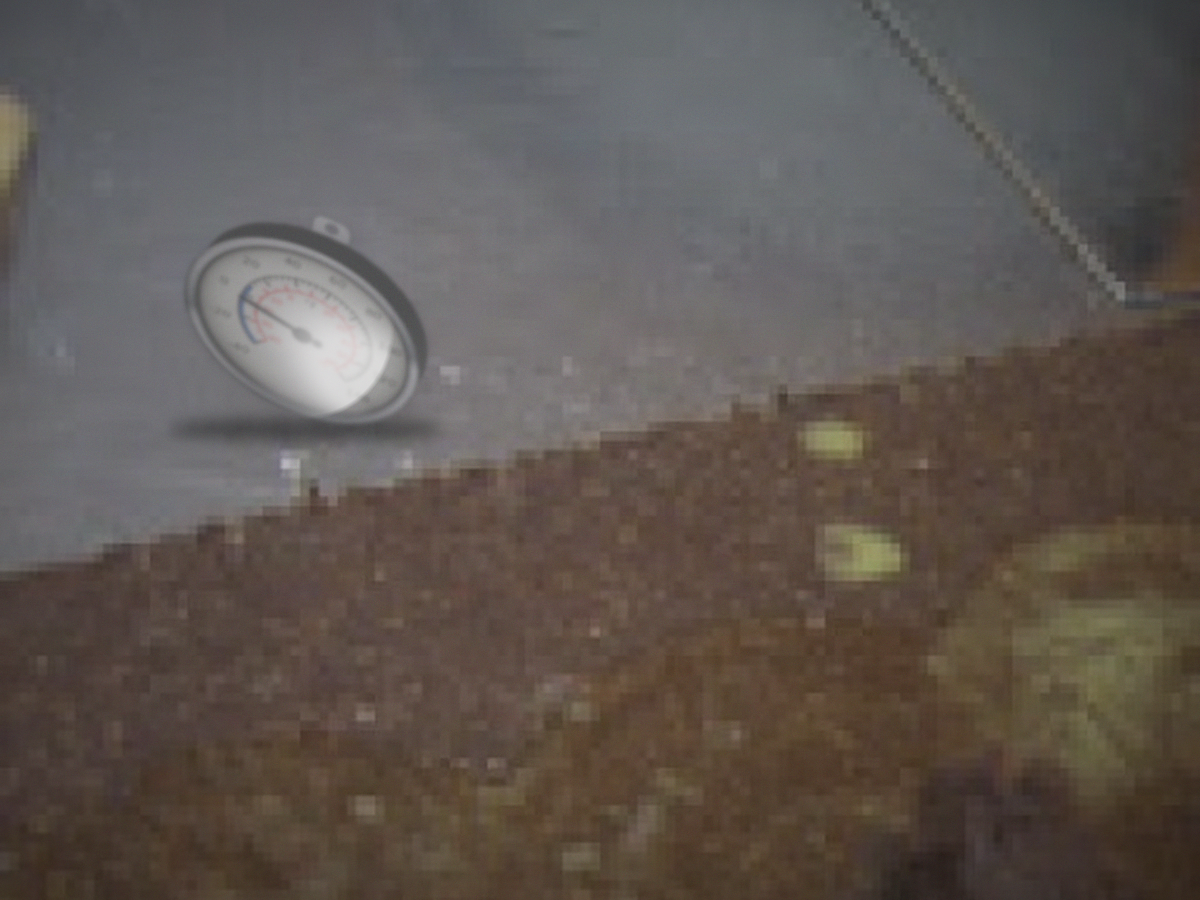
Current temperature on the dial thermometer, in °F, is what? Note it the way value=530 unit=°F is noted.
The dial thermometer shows value=0 unit=°F
